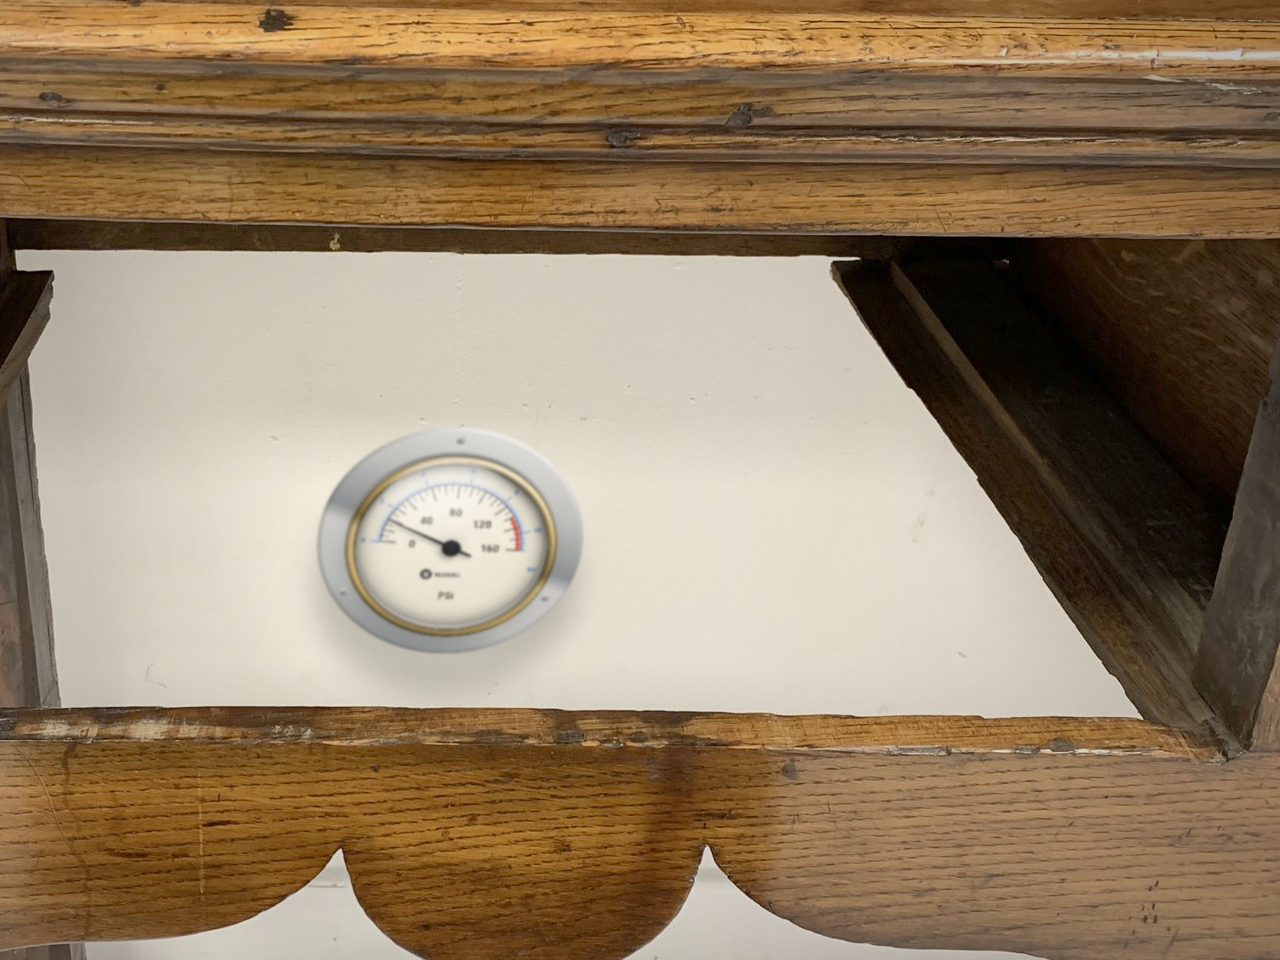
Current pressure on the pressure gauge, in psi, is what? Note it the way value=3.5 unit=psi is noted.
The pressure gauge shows value=20 unit=psi
